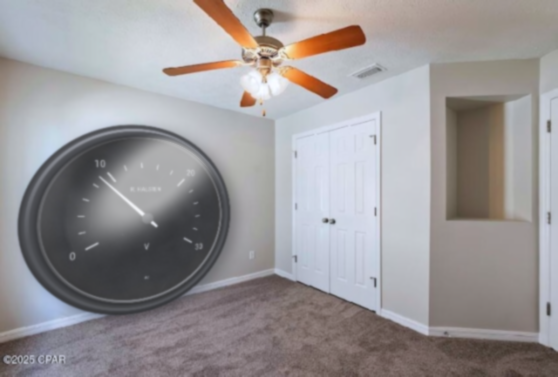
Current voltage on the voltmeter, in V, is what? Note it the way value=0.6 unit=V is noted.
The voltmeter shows value=9 unit=V
